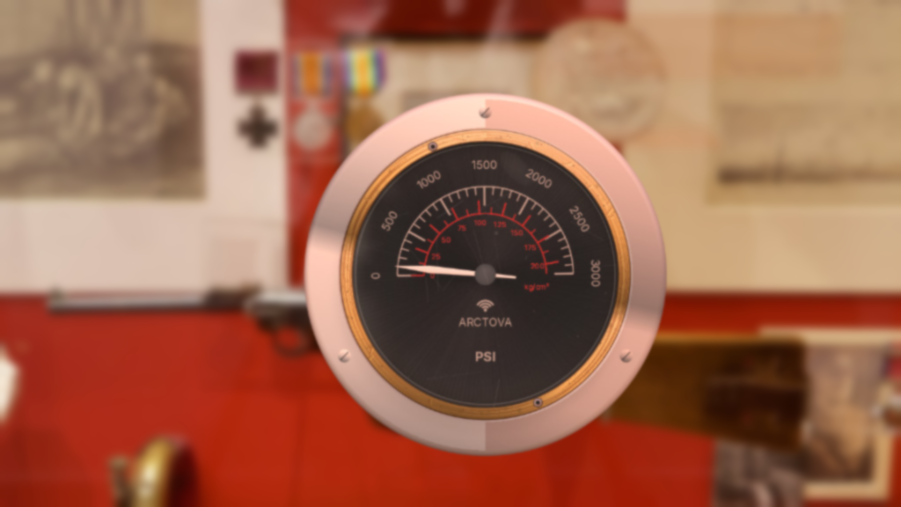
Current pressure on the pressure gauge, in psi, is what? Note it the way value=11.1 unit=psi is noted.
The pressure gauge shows value=100 unit=psi
